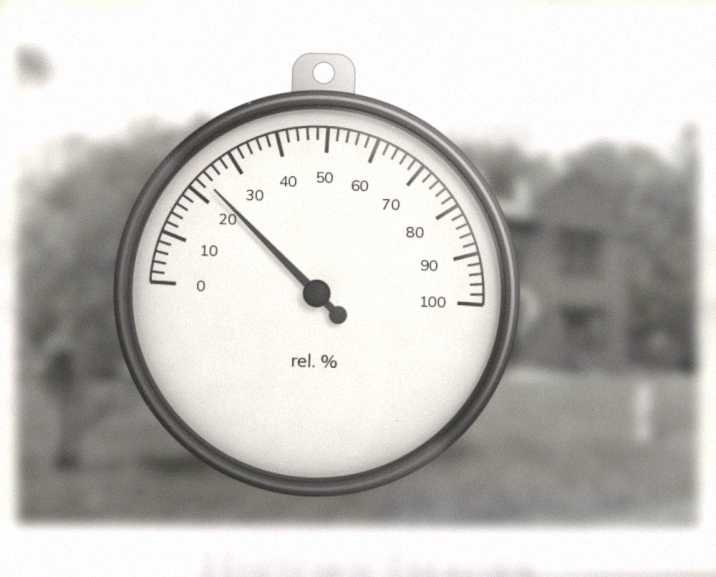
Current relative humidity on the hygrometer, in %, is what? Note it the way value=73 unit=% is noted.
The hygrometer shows value=23 unit=%
